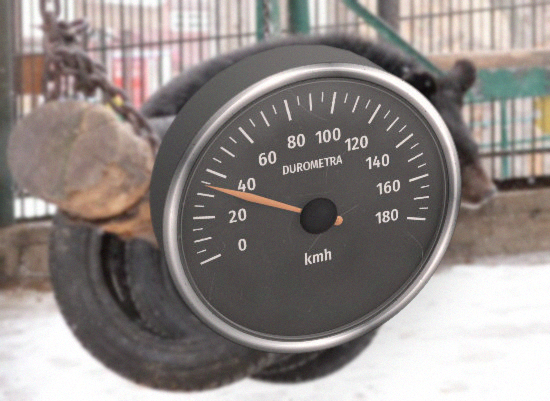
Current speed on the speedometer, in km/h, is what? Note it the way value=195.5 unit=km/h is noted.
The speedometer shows value=35 unit=km/h
